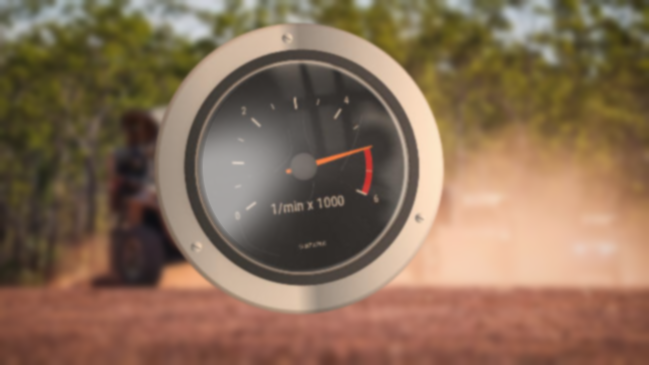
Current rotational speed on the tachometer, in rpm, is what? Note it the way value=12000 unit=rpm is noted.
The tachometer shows value=5000 unit=rpm
